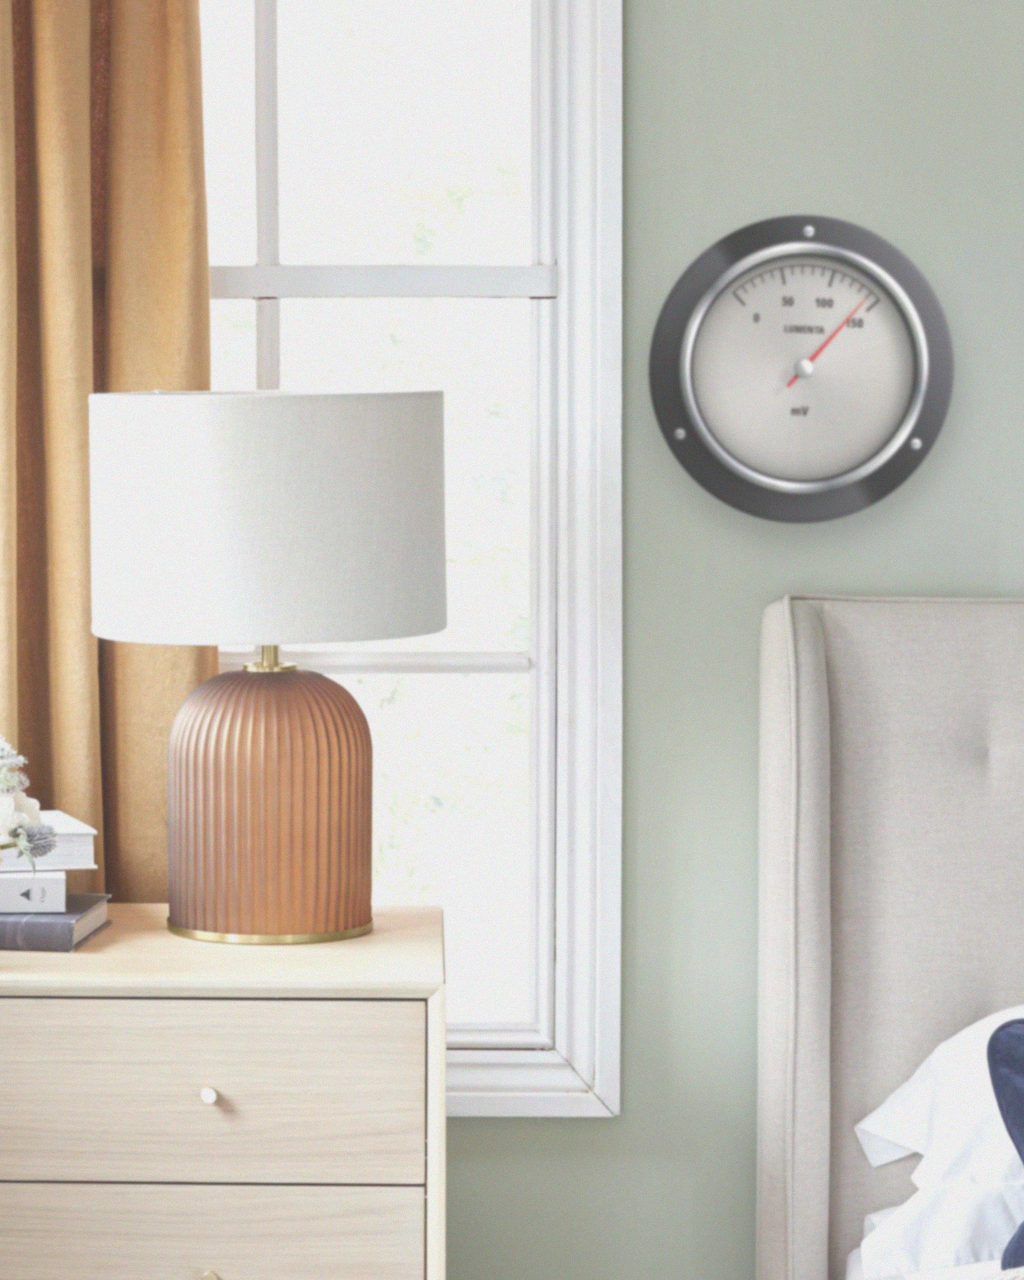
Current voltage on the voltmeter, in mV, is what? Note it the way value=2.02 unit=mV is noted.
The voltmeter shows value=140 unit=mV
